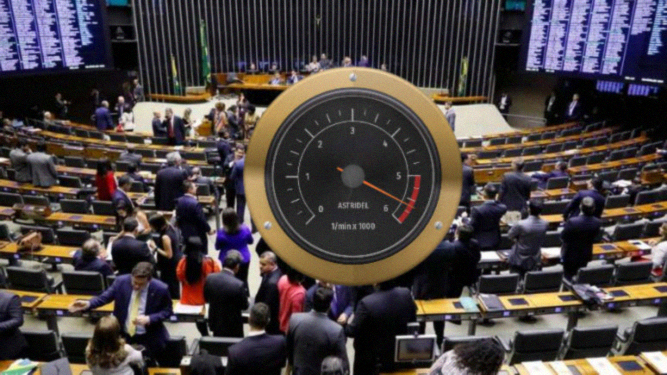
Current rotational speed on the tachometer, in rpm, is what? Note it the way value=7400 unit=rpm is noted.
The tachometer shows value=5625 unit=rpm
